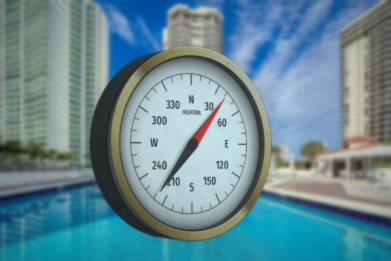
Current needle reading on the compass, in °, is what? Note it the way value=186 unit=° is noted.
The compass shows value=40 unit=°
